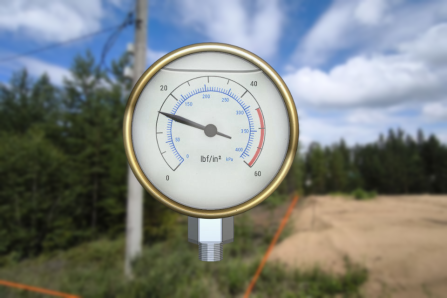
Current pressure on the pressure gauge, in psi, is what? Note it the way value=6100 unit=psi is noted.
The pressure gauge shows value=15 unit=psi
